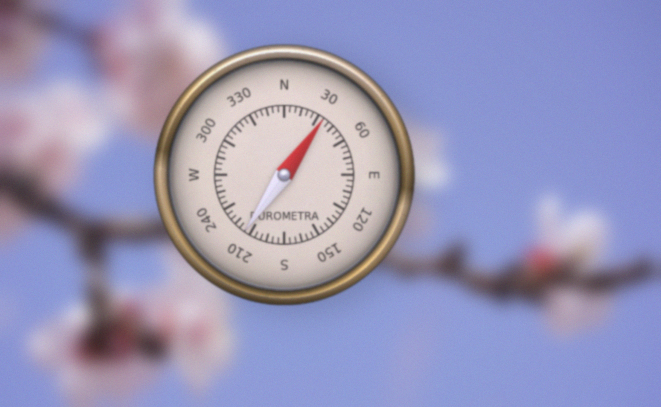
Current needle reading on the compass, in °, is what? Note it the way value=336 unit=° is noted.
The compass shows value=35 unit=°
